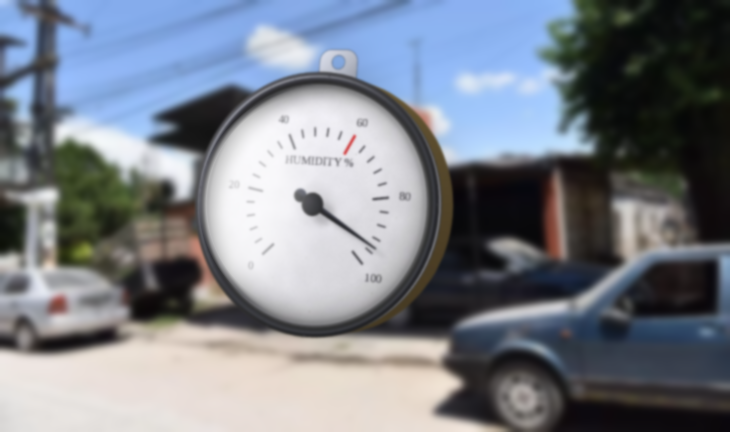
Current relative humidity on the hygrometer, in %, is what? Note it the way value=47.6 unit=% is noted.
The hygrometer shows value=94 unit=%
